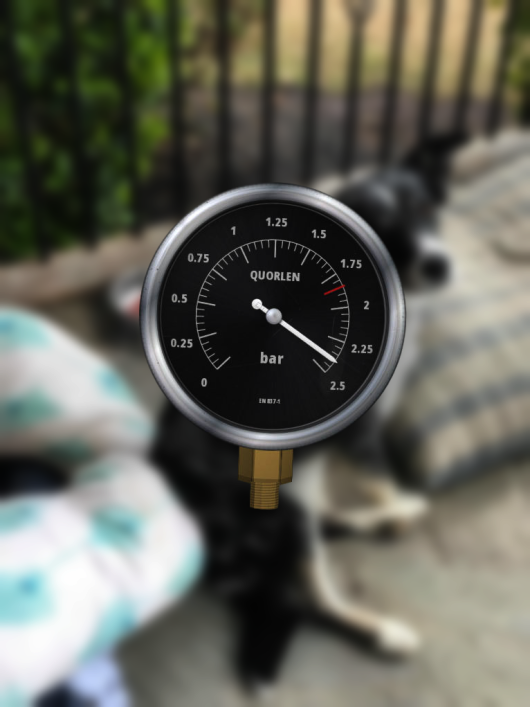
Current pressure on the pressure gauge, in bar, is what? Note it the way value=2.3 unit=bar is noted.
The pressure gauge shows value=2.4 unit=bar
